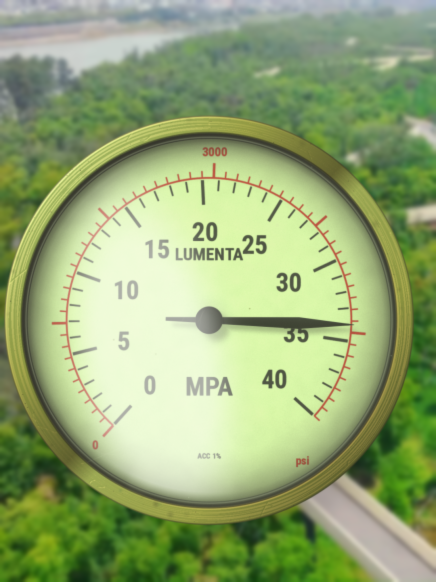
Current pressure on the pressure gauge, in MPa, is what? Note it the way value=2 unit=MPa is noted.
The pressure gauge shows value=34 unit=MPa
